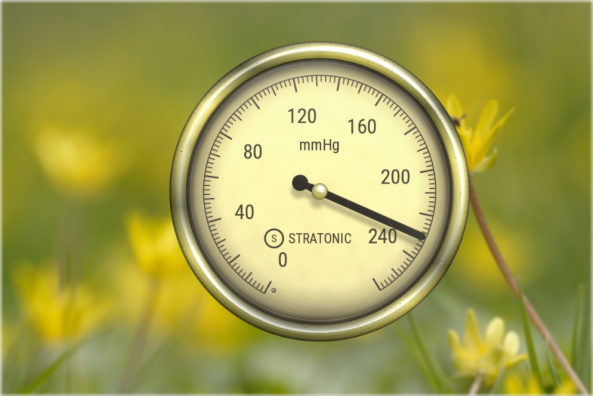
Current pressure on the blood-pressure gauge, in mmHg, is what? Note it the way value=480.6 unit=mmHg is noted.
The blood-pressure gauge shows value=230 unit=mmHg
